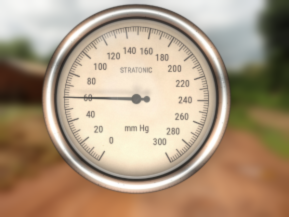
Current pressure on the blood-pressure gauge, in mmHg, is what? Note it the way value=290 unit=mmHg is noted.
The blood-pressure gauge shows value=60 unit=mmHg
